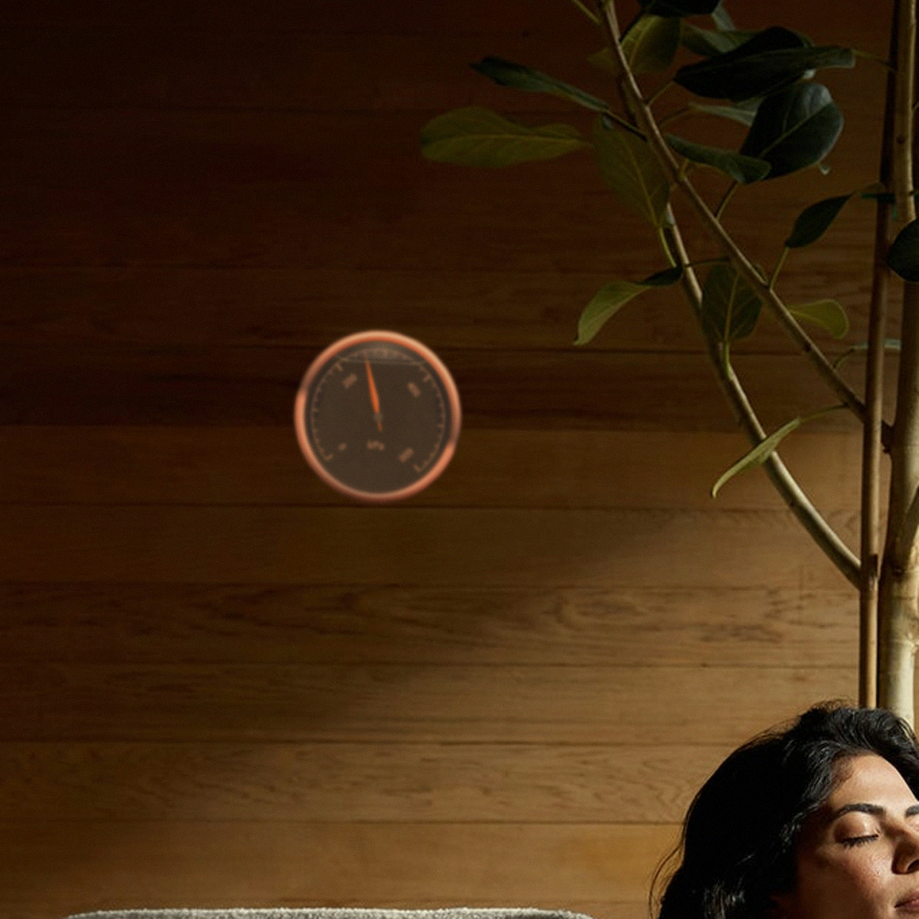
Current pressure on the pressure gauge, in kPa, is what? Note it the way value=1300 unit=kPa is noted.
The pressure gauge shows value=260 unit=kPa
